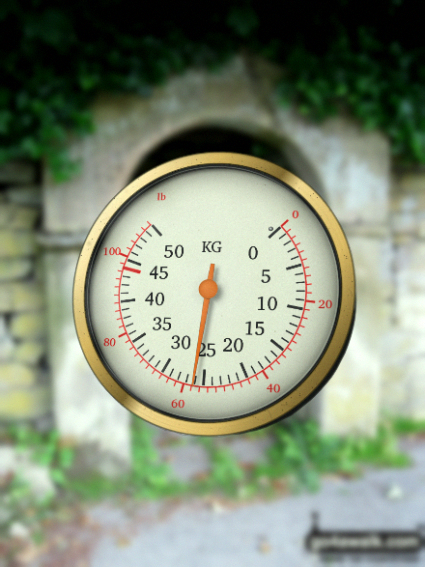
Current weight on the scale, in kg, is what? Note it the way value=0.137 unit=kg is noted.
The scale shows value=26 unit=kg
